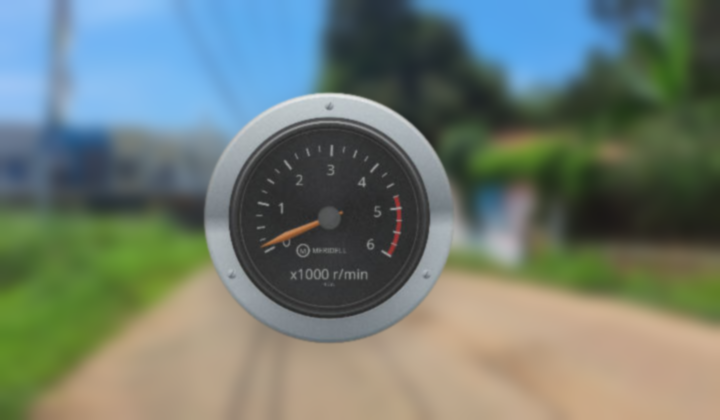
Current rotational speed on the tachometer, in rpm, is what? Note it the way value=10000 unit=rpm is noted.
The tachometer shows value=125 unit=rpm
